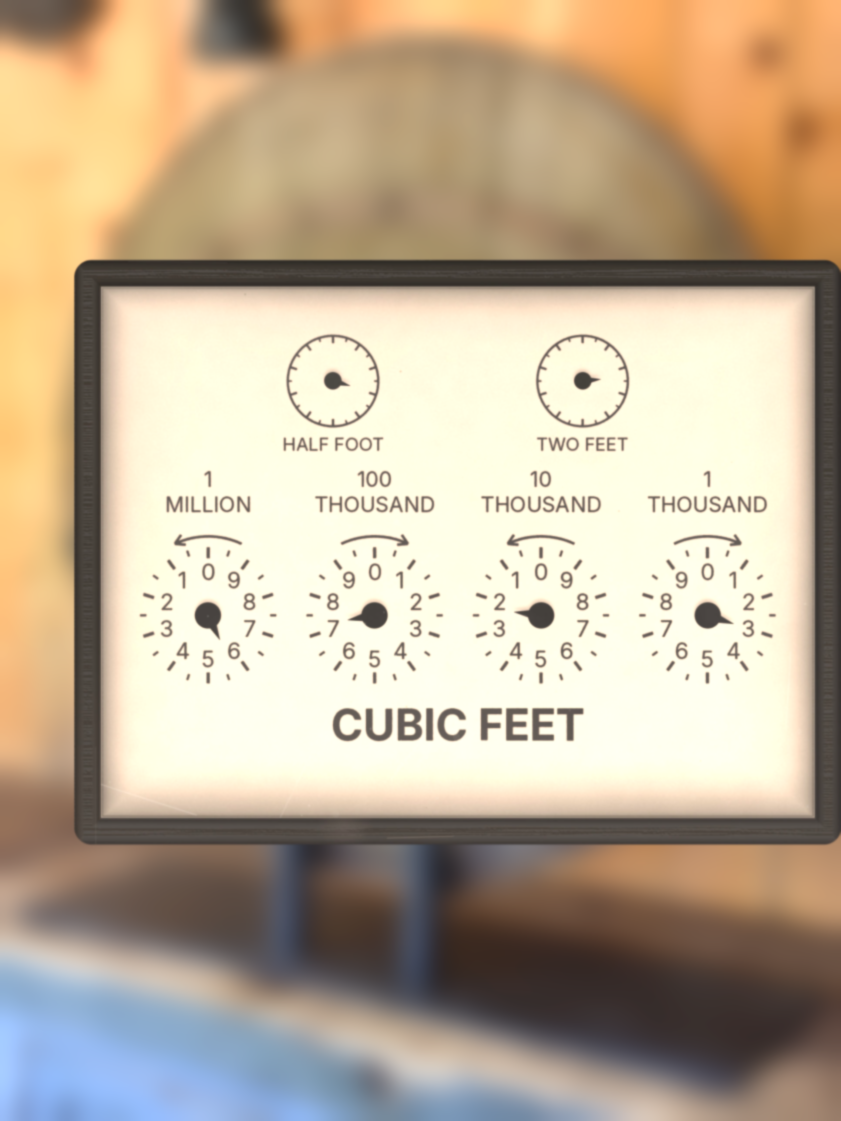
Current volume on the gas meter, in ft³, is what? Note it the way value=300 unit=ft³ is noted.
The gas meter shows value=572300 unit=ft³
